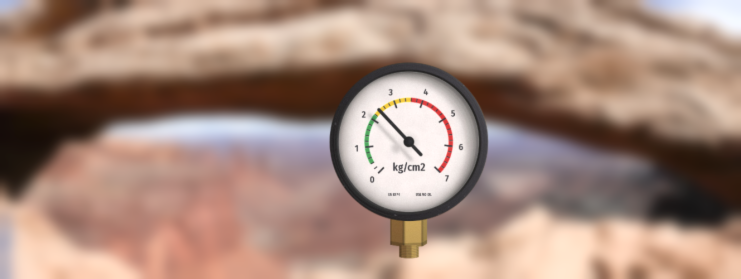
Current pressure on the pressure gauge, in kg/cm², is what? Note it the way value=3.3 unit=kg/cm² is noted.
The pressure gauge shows value=2.4 unit=kg/cm²
